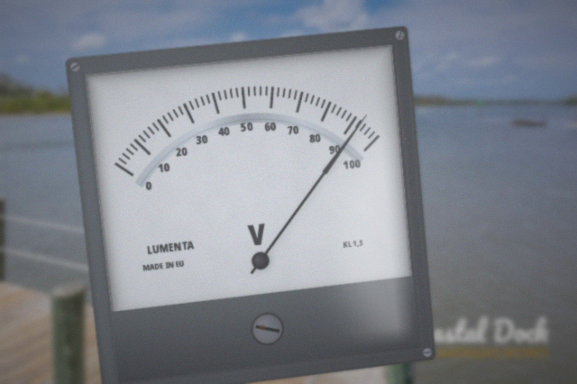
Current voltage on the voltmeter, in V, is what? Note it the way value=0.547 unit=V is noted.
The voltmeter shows value=92 unit=V
